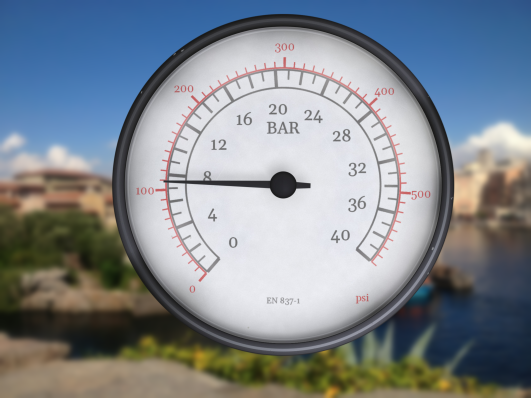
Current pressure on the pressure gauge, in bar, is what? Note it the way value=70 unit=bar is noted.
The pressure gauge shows value=7.5 unit=bar
